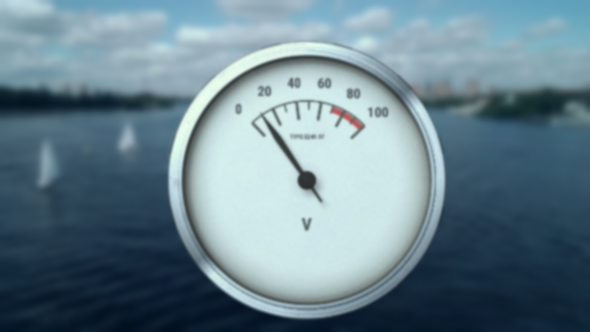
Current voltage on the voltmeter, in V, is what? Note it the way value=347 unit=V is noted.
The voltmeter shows value=10 unit=V
